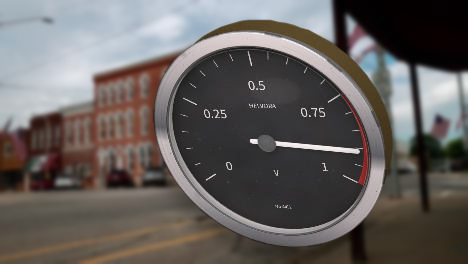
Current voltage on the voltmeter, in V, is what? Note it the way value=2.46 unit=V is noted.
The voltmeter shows value=0.9 unit=V
